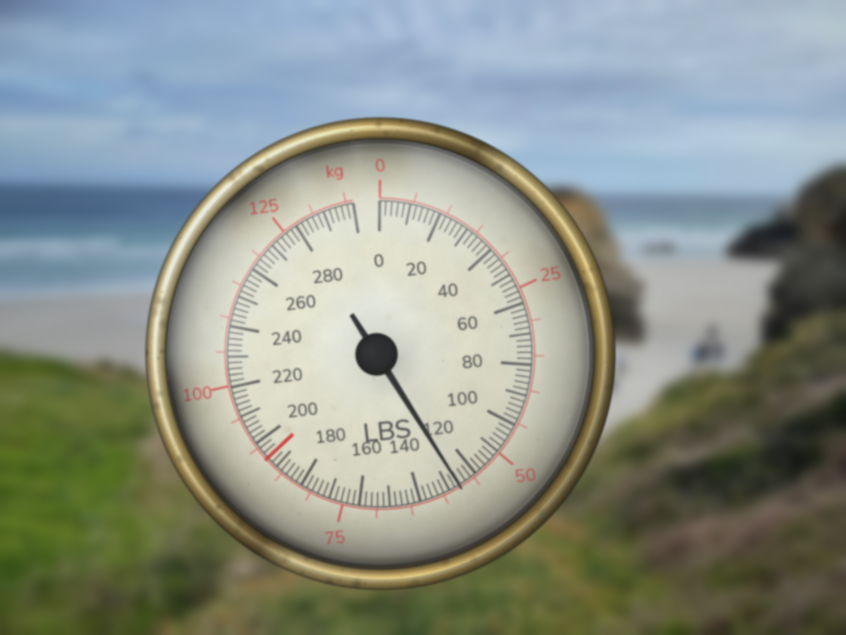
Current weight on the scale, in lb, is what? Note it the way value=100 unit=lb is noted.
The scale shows value=126 unit=lb
